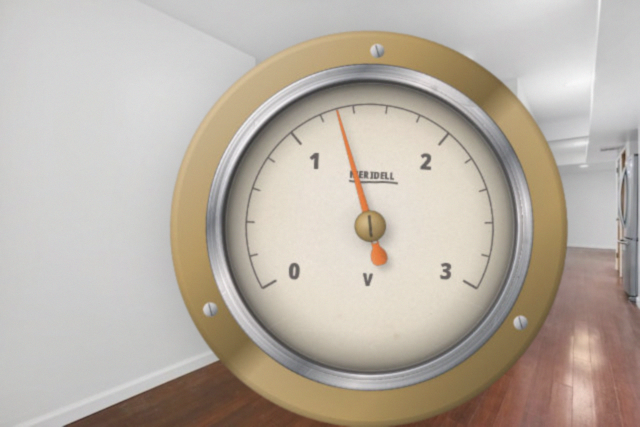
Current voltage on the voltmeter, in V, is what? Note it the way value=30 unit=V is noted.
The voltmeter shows value=1.3 unit=V
